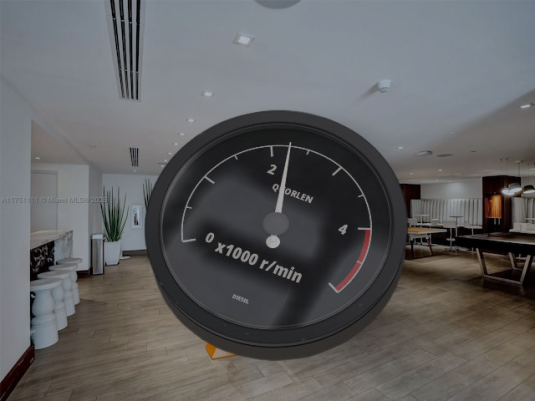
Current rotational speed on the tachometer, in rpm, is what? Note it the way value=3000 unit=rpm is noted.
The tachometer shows value=2250 unit=rpm
